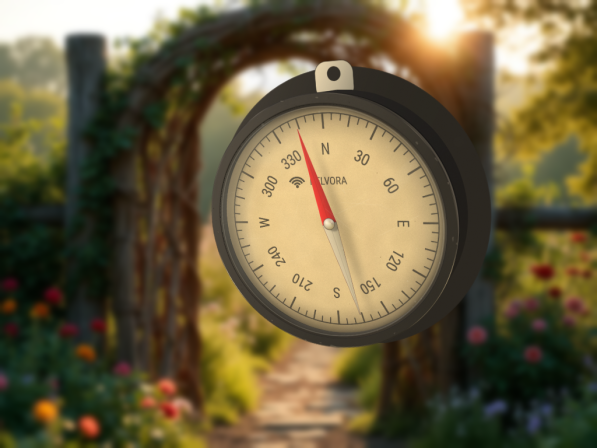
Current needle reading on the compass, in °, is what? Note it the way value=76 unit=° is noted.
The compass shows value=345 unit=°
